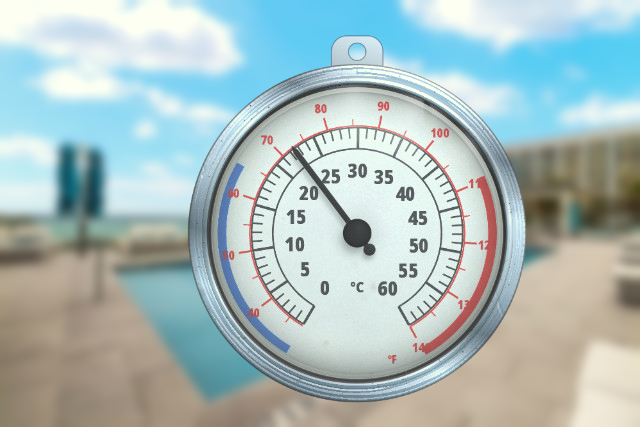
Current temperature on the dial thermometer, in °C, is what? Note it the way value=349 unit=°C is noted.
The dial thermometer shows value=22.5 unit=°C
